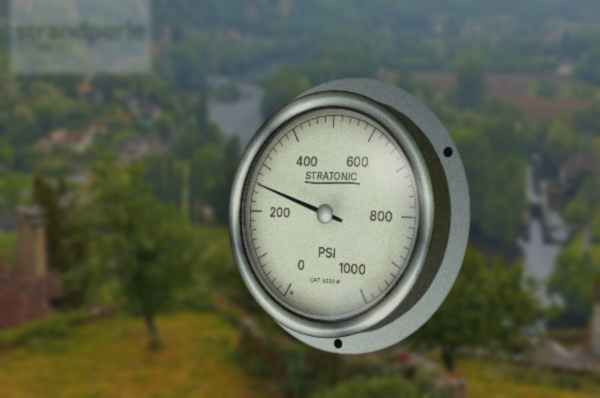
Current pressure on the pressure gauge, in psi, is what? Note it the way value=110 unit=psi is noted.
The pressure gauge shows value=260 unit=psi
